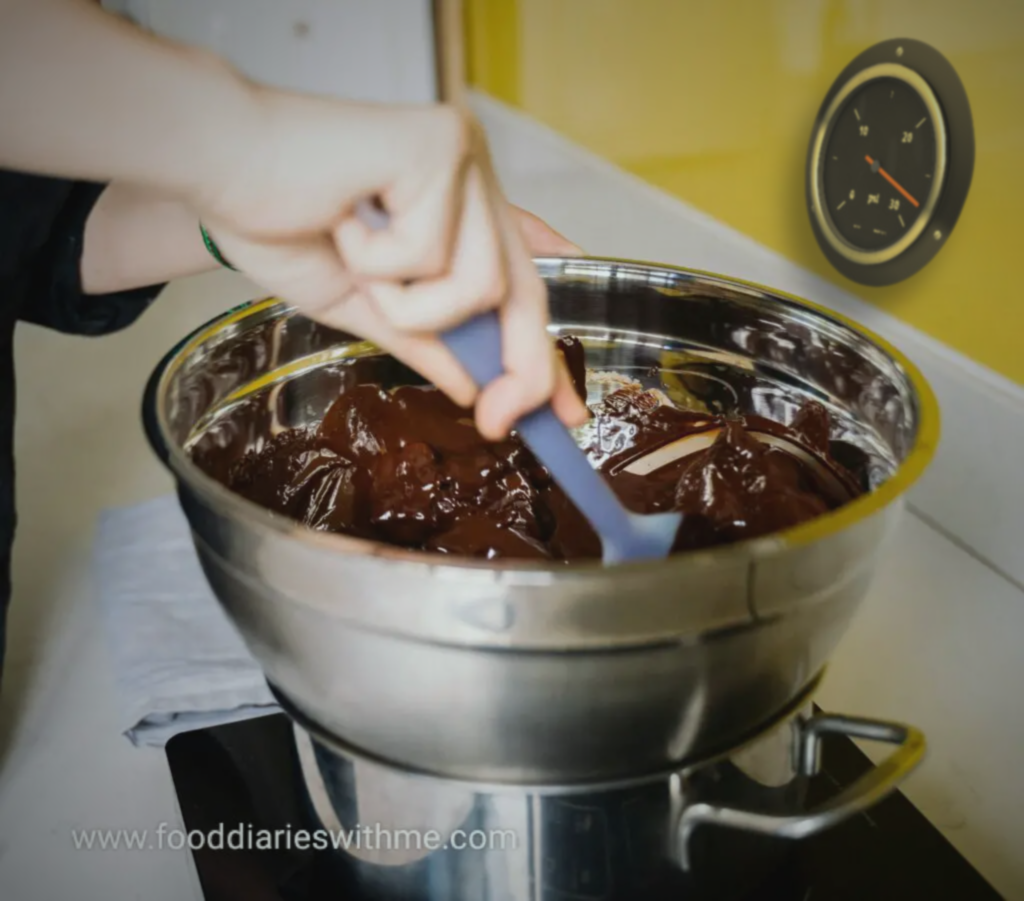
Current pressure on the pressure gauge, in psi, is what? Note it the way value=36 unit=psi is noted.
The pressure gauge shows value=27.5 unit=psi
